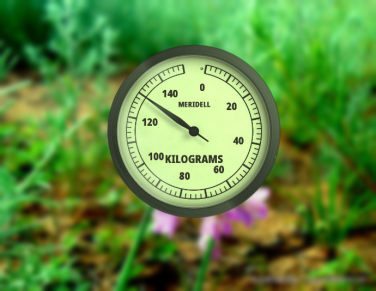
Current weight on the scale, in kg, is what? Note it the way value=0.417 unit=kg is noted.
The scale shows value=130 unit=kg
